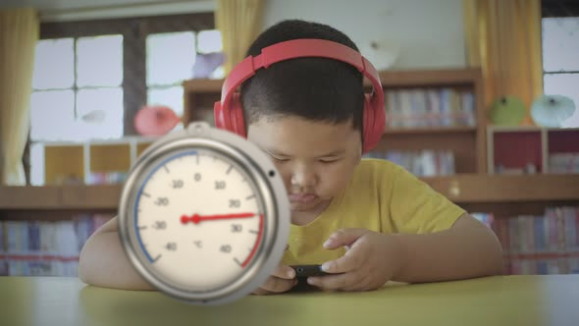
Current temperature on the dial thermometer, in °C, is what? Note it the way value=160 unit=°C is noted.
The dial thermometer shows value=25 unit=°C
